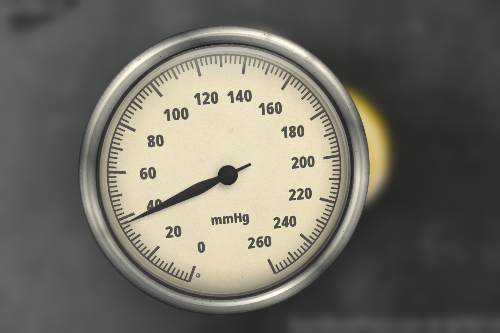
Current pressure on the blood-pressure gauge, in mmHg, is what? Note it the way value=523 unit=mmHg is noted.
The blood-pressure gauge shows value=38 unit=mmHg
